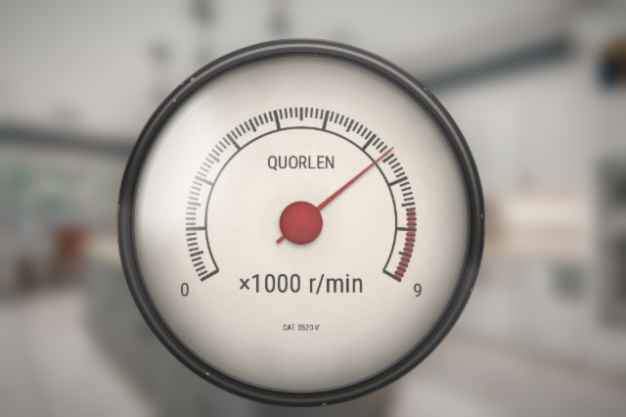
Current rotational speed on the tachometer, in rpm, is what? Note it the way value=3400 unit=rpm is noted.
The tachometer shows value=6400 unit=rpm
